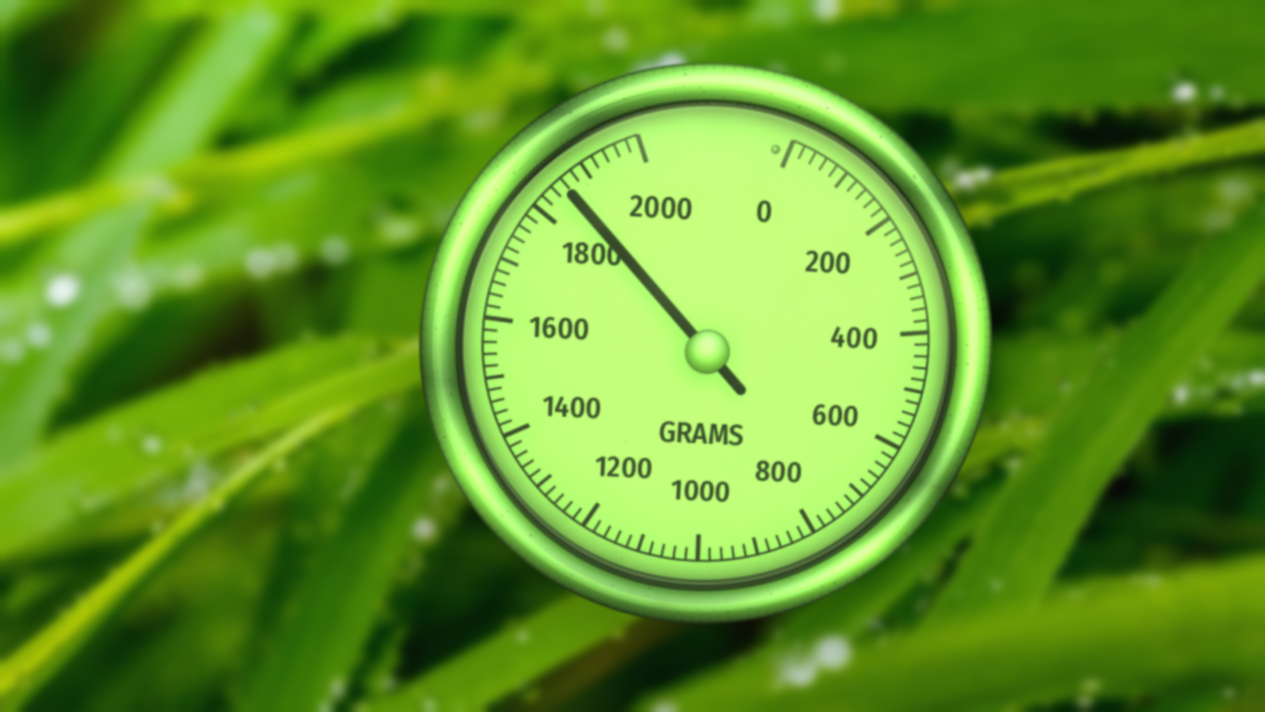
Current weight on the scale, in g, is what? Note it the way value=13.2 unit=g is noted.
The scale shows value=1860 unit=g
